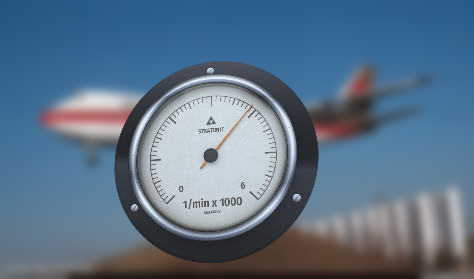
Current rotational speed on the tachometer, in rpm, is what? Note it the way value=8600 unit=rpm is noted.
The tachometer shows value=3900 unit=rpm
